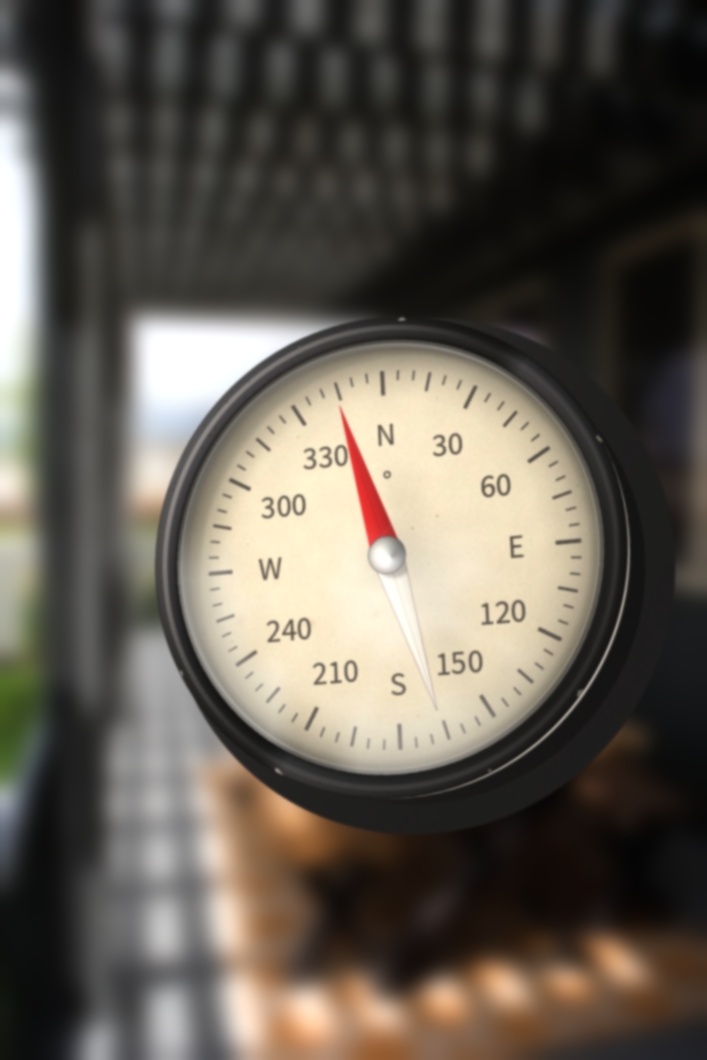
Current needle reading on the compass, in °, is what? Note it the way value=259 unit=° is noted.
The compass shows value=345 unit=°
